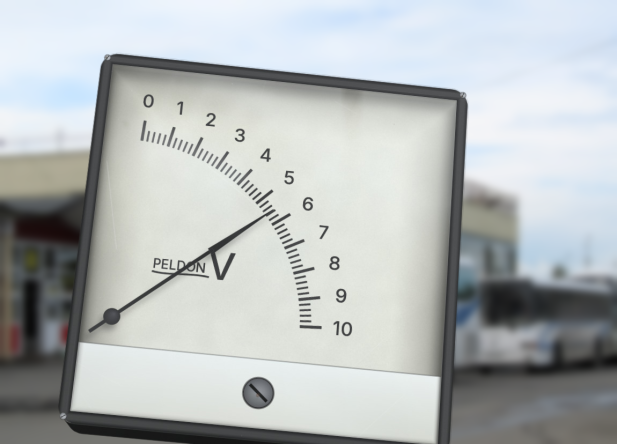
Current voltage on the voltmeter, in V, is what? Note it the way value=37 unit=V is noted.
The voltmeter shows value=5.6 unit=V
